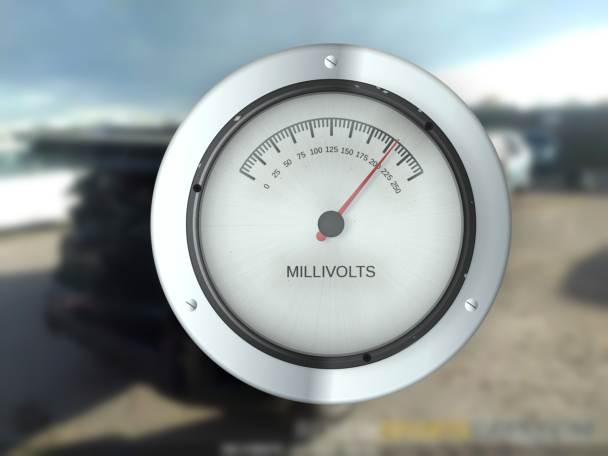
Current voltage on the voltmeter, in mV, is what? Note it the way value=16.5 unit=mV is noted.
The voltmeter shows value=205 unit=mV
